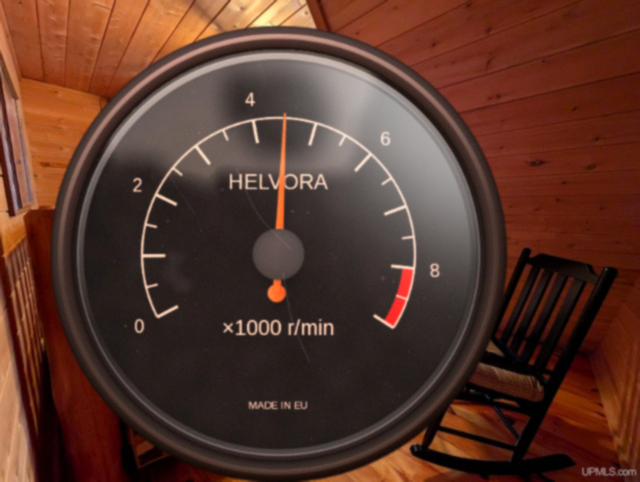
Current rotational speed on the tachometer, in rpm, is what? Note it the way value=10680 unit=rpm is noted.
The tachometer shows value=4500 unit=rpm
